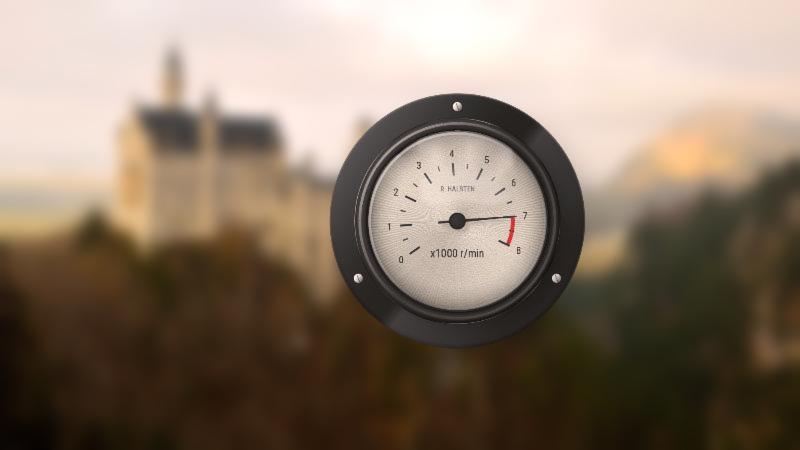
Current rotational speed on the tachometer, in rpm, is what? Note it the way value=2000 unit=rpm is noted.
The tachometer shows value=7000 unit=rpm
